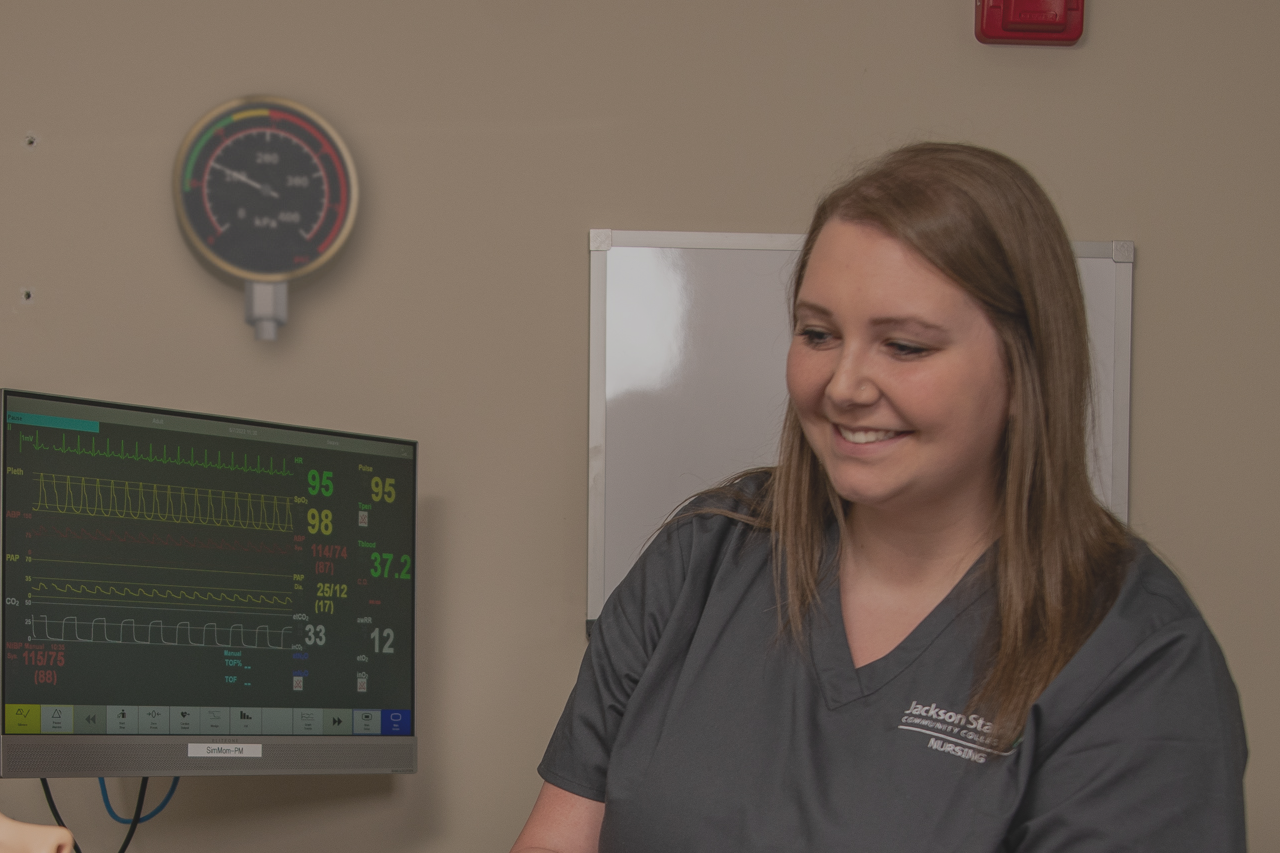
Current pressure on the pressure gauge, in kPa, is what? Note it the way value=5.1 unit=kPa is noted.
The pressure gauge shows value=100 unit=kPa
